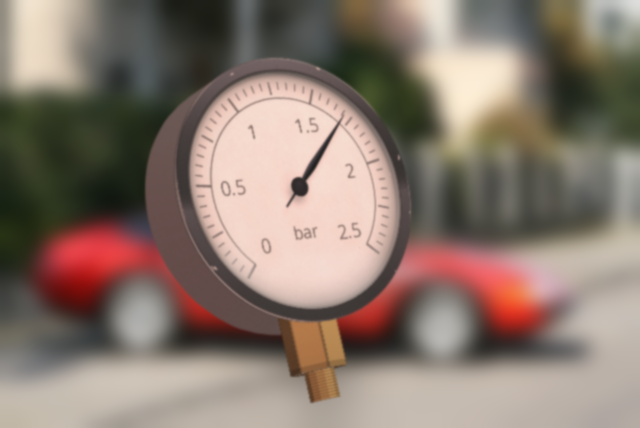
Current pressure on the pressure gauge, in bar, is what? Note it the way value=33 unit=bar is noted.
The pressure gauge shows value=1.7 unit=bar
